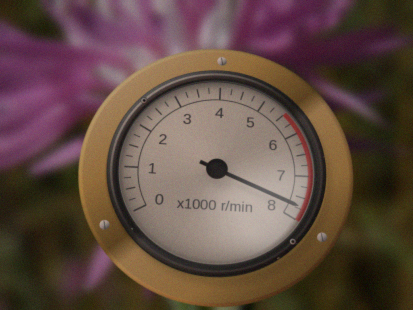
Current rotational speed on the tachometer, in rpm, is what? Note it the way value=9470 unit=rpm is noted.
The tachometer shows value=7750 unit=rpm
